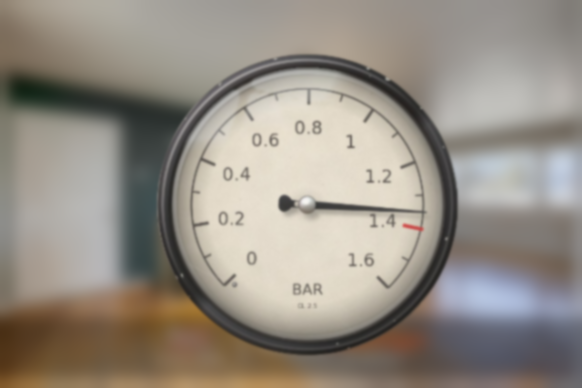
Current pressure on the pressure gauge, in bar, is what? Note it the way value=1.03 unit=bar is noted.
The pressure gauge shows value=1.35 unit=bar
